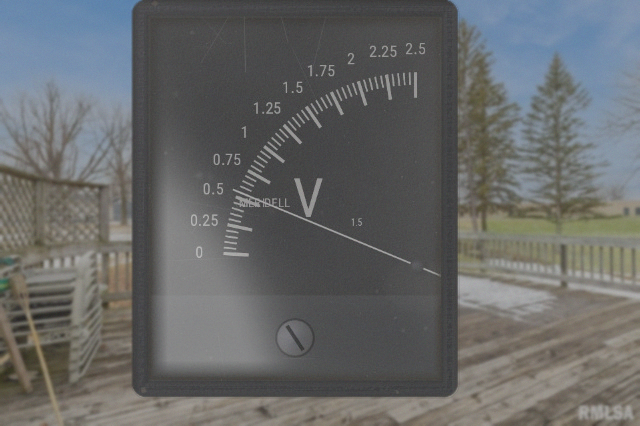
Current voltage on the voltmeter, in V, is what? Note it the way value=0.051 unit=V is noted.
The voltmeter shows value=0.55 unit=V
